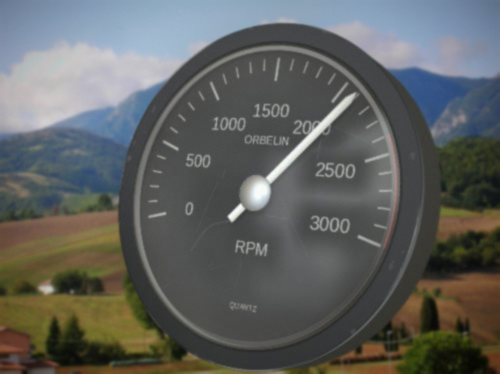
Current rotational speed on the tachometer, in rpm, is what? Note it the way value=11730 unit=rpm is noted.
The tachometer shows value=2100 unit=rpm
